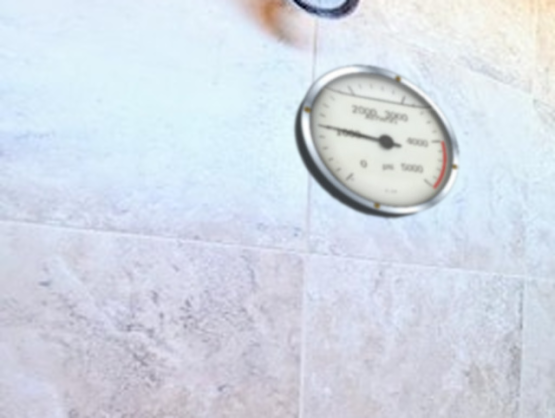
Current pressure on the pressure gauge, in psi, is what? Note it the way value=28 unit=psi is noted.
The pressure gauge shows value=1000 unit=psi
